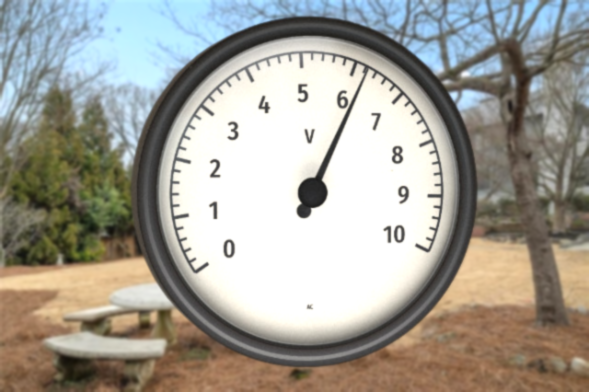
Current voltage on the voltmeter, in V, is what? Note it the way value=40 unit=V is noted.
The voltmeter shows value=6.2 unit=V
